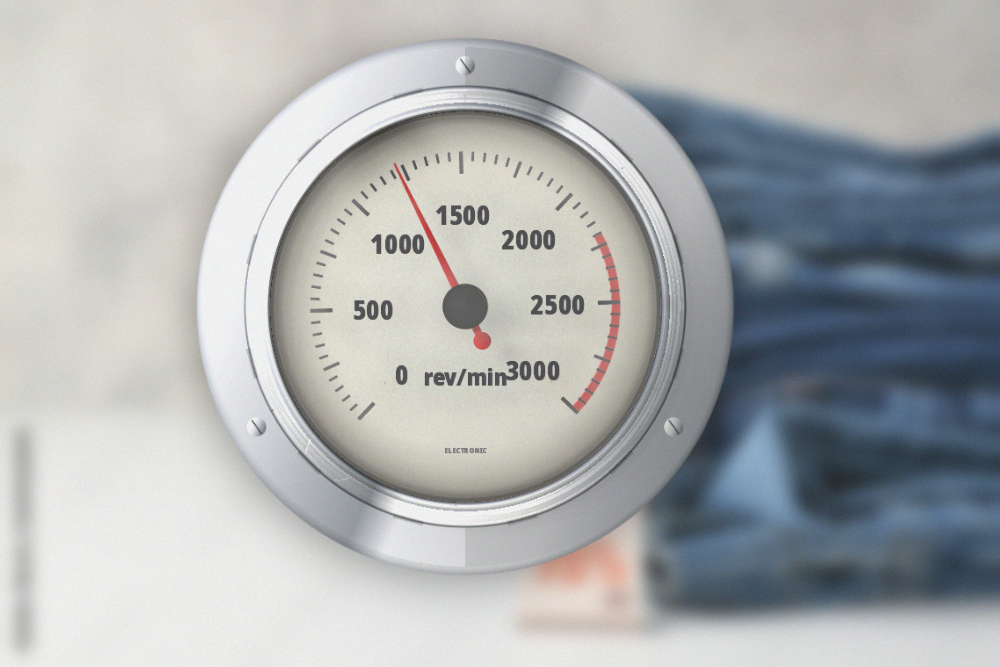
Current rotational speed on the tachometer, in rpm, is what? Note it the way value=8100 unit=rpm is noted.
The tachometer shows value=1225 unit=rpm
